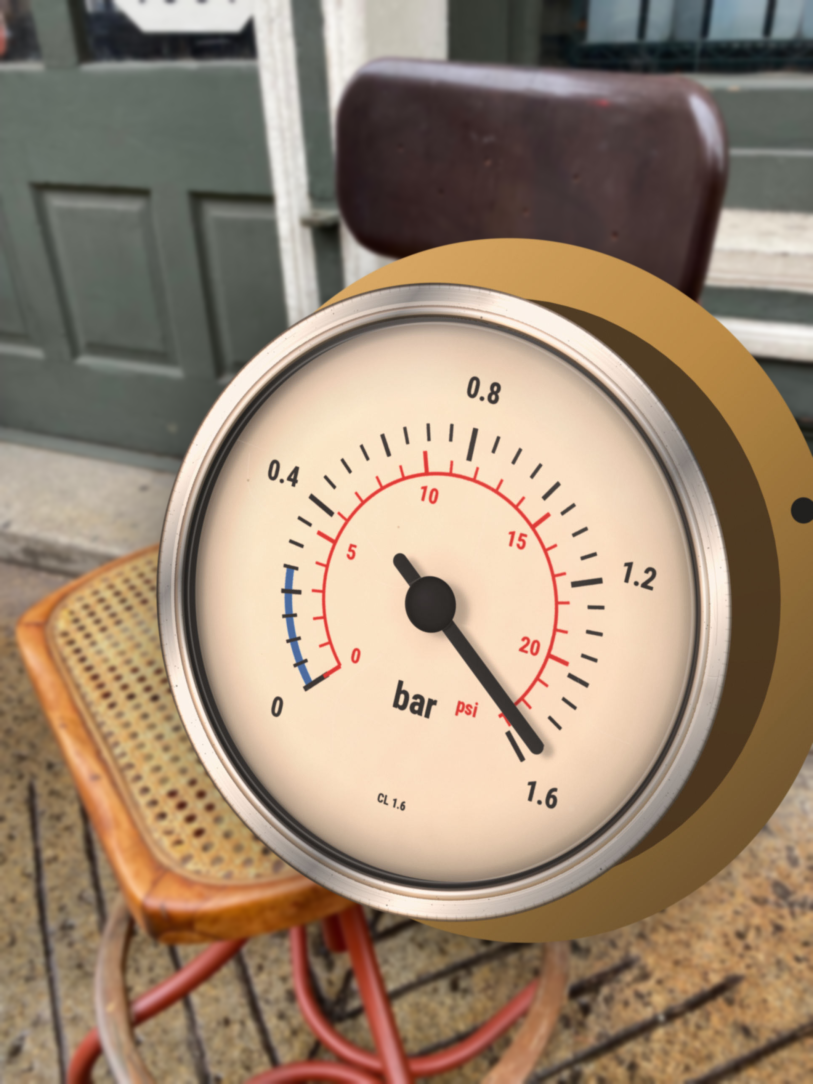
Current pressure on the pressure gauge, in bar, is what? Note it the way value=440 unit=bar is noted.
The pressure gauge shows value=1.55 unit=bar
